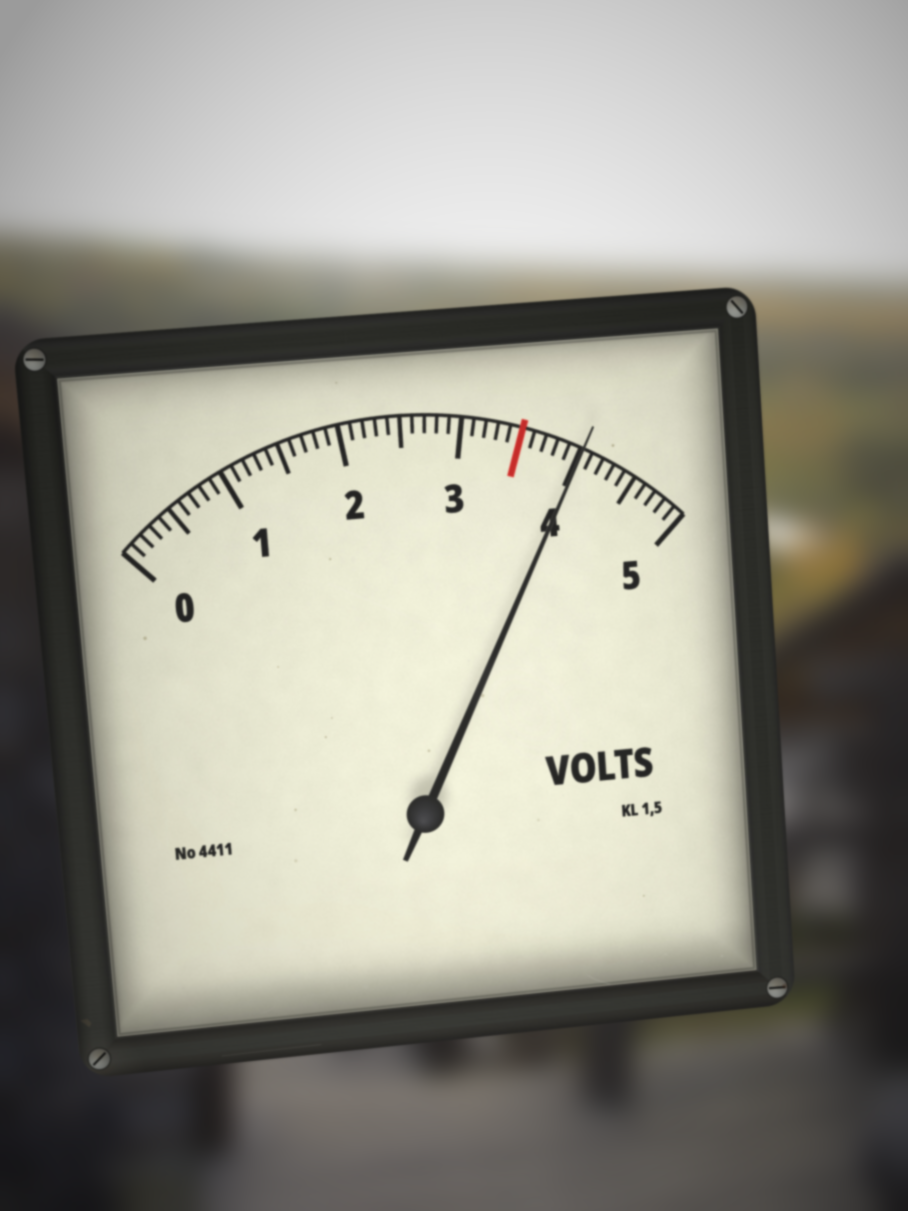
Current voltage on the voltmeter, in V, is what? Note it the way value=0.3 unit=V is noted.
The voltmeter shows value=4 unit=V
